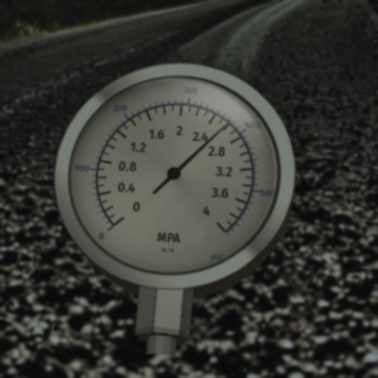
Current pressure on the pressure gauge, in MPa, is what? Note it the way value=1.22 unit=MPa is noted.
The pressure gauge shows value=2.6 unit=MPa
